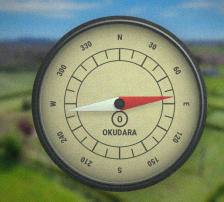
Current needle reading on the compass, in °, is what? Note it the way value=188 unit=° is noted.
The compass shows value=82.5 unit=°
